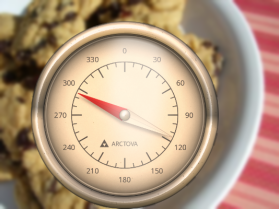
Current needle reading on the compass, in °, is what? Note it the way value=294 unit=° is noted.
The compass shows value=295 unit=°
